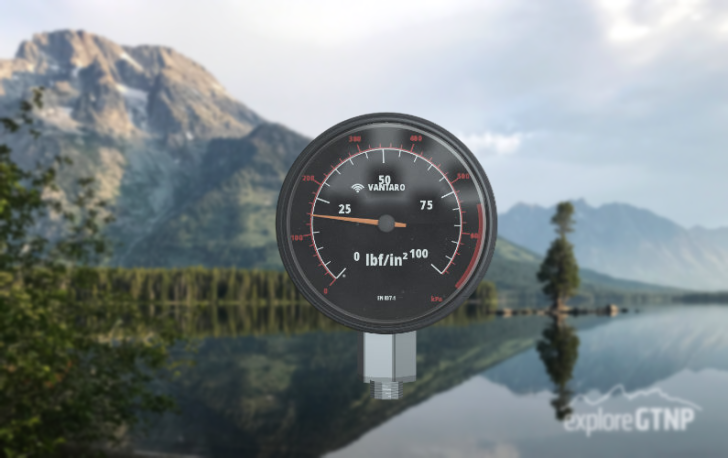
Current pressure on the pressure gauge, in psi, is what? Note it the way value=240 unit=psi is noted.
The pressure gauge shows value=20 unit=psi
